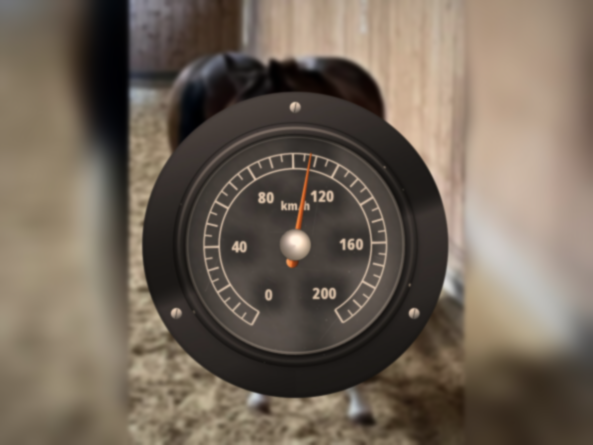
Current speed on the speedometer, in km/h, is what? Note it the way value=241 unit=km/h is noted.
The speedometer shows value=107.5 unit=km/h
